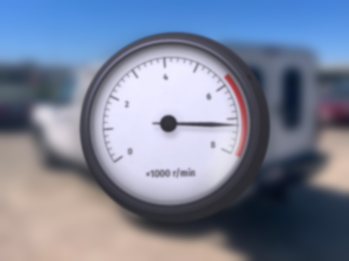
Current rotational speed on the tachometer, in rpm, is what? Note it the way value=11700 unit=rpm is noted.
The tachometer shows value=7200 unit=rpm
